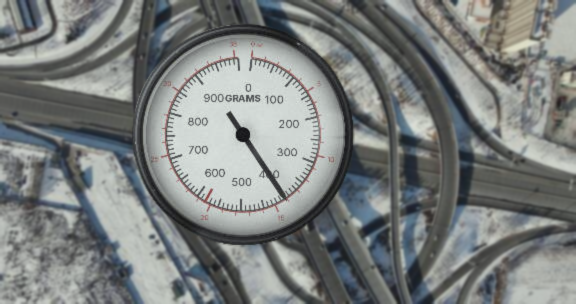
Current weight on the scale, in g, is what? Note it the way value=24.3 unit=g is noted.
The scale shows value=400 unit=g
